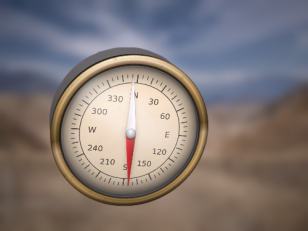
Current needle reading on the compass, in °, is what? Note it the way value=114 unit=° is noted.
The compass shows value=175 unit=°
